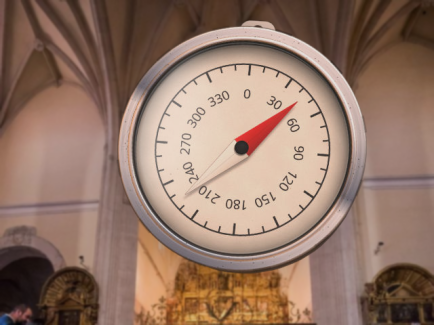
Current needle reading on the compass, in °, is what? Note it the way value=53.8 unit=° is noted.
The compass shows value=45 unit=°
